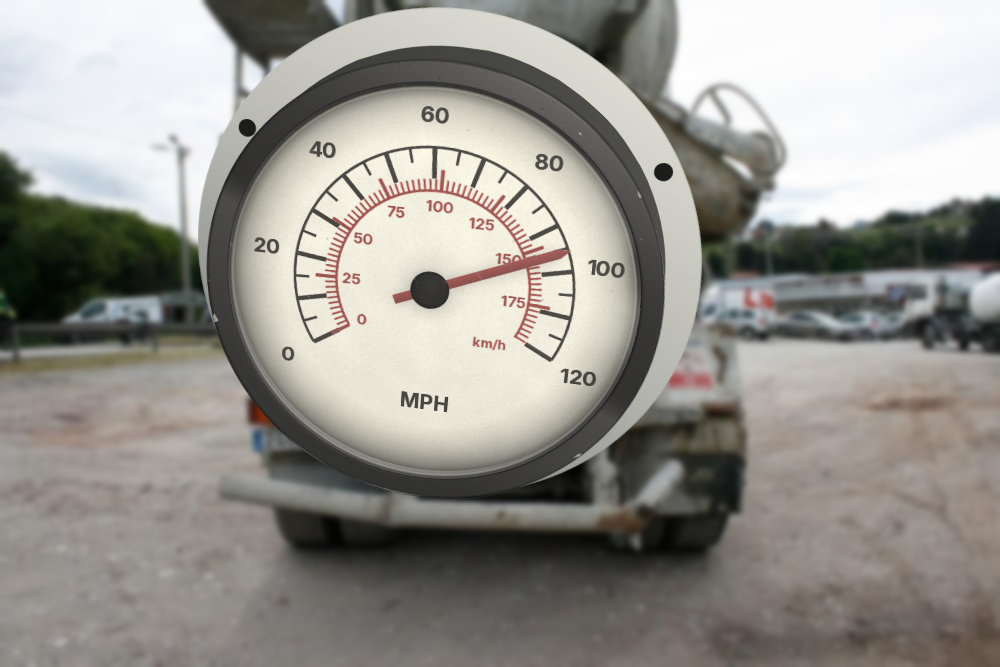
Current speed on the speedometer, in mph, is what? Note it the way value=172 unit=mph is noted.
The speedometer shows value=95 unit=mph
